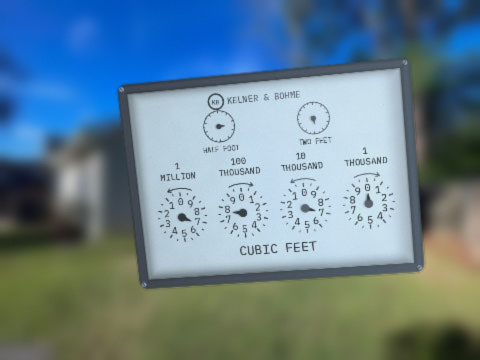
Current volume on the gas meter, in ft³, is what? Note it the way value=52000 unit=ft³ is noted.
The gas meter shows value=677000 unit=ft³
